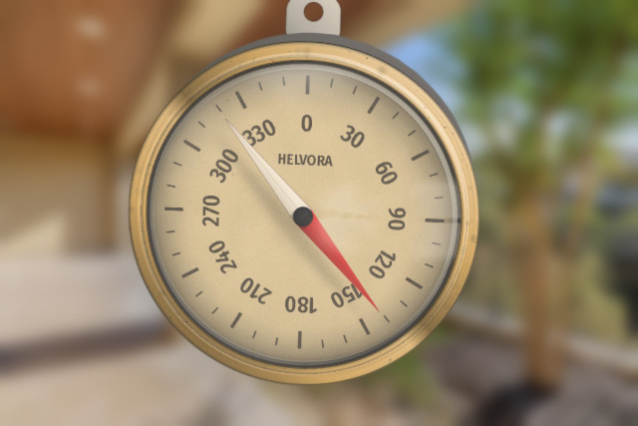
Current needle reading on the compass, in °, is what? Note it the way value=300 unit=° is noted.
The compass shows value=140 unit=°
